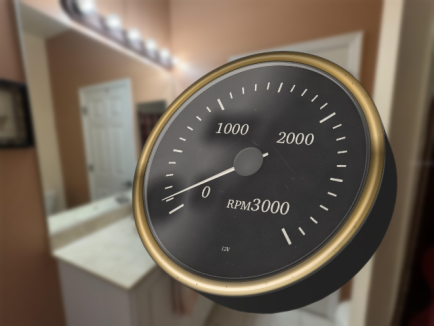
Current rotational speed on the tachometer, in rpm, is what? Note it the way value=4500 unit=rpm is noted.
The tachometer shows value=100 unit=rpm
